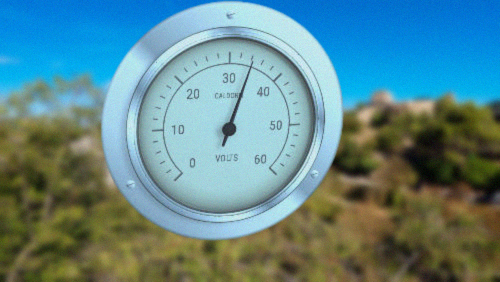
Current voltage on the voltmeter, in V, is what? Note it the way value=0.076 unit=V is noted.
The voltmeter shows value=34 unit=V
